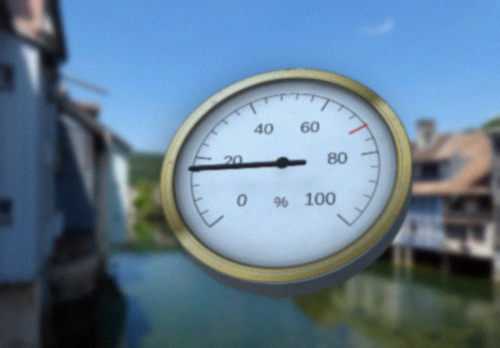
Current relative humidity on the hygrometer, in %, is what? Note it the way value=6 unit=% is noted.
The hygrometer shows value=16 unit=%
